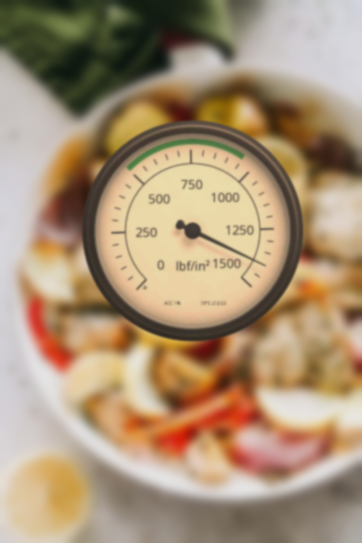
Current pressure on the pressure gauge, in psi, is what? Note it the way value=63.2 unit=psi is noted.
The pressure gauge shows value=1400 unit=psi
